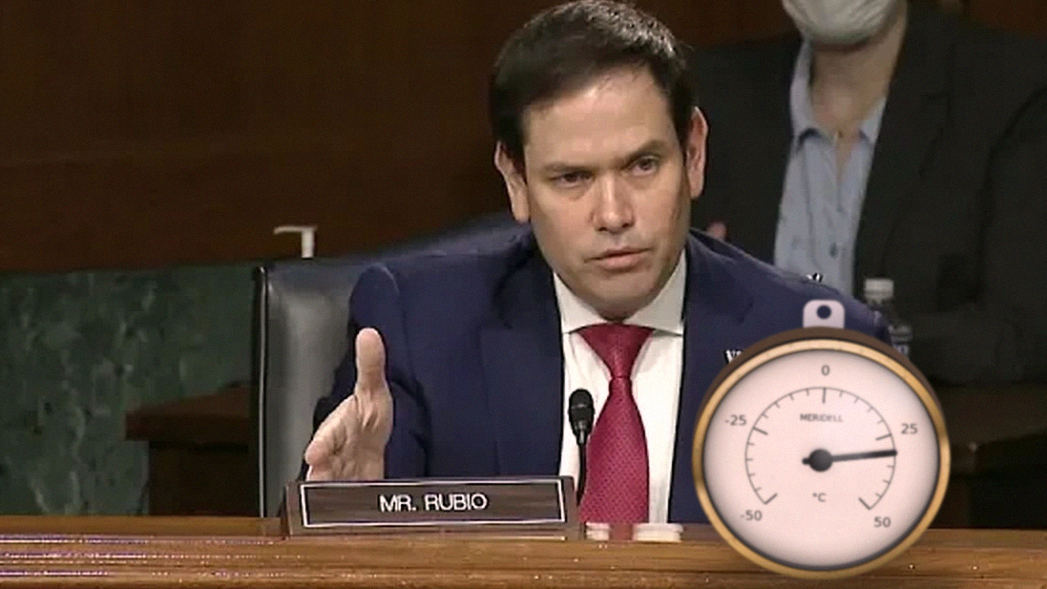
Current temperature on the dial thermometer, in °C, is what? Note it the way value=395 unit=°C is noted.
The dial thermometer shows value=30 unit=°C
